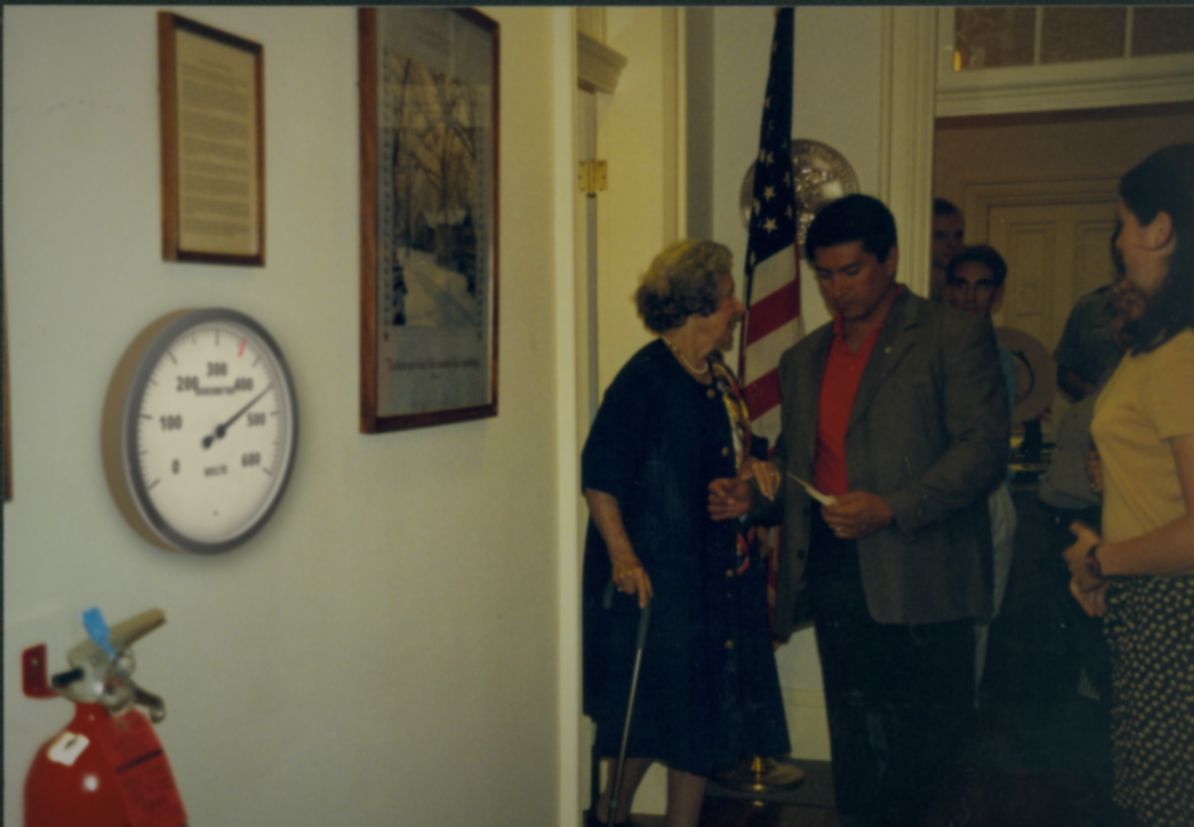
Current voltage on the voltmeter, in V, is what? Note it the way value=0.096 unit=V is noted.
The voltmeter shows value=450 unit=V
